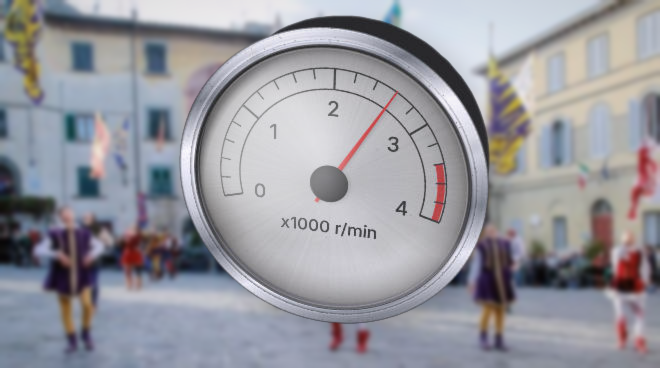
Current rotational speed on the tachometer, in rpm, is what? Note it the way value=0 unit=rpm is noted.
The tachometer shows value=2600 unit=rpm
